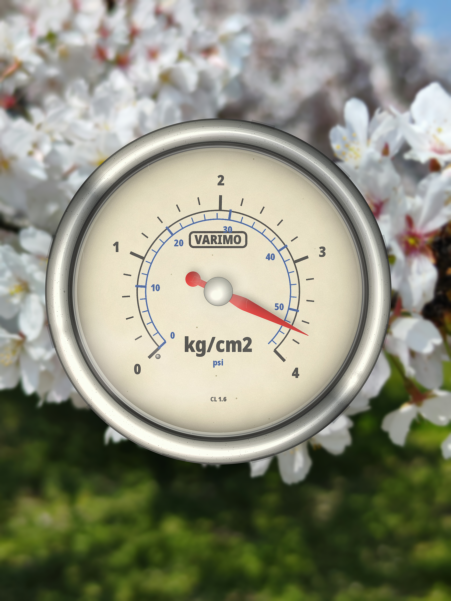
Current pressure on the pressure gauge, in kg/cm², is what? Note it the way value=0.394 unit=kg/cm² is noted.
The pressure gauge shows value=3.7 unit=kg/cm²
